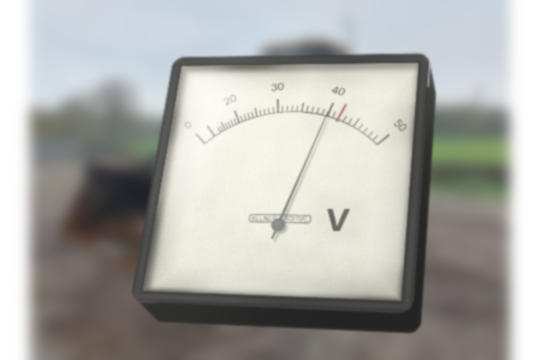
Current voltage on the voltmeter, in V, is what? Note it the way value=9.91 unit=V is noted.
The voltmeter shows value=40 unit=V
